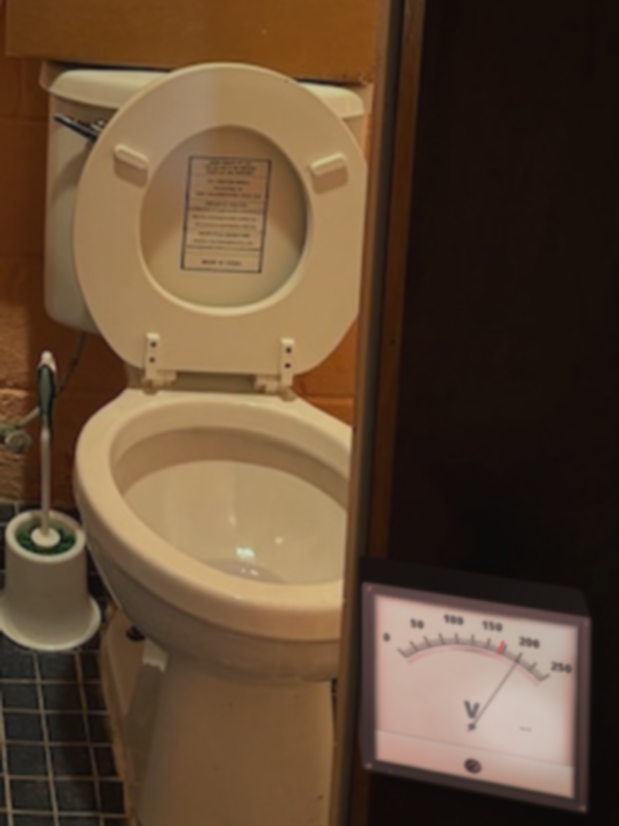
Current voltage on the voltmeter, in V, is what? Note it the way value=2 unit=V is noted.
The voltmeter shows value=200 unit=V
